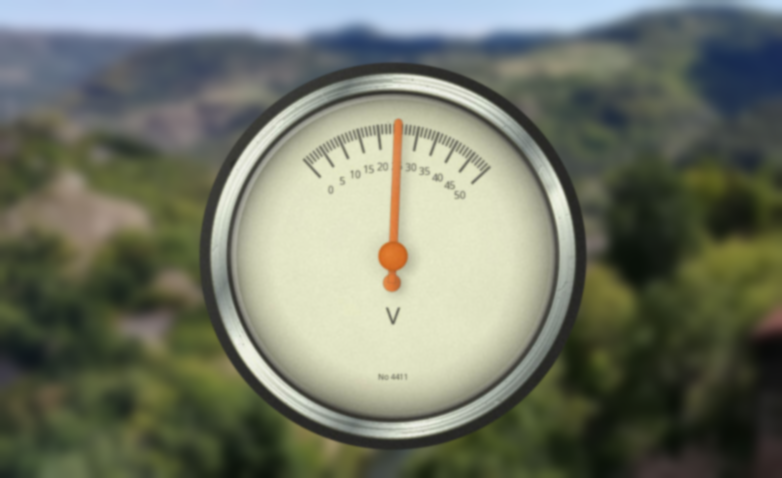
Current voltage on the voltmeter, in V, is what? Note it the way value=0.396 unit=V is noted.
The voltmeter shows value=25 unit=V
